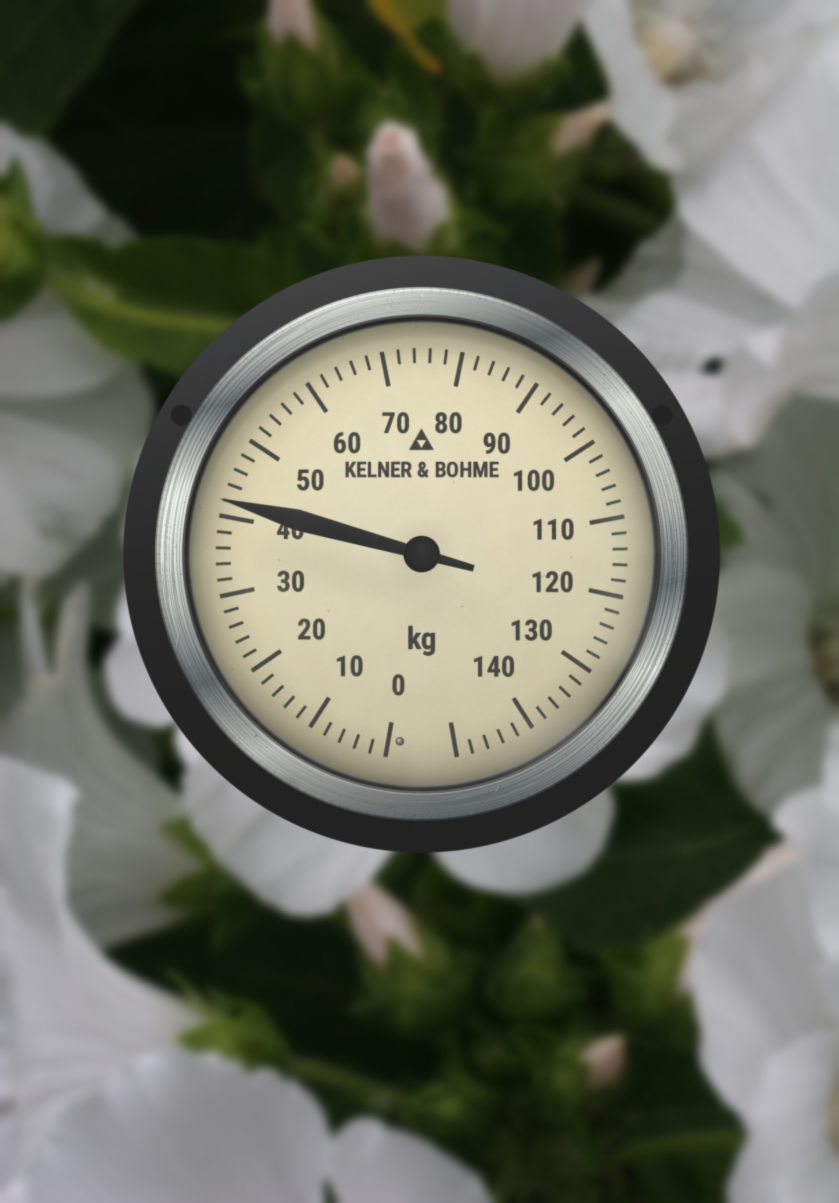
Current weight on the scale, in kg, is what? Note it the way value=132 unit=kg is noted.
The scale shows value=42 unit=kg
